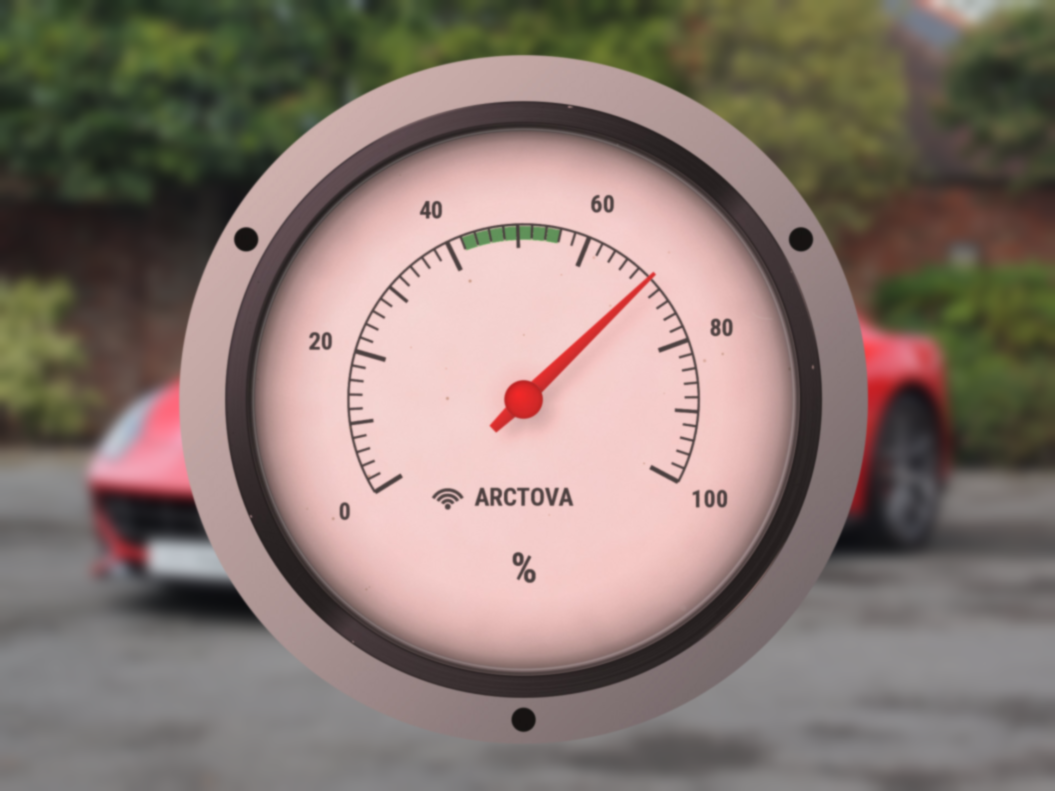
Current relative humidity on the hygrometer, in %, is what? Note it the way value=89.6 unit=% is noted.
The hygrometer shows value=70 unit=%
